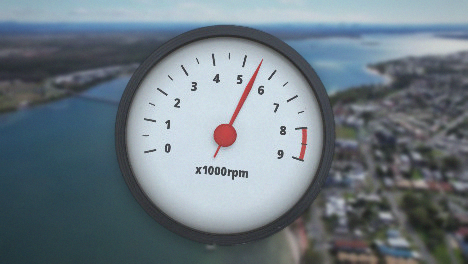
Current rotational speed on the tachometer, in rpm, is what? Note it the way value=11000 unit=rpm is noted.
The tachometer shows value=5500 unit=rpm
